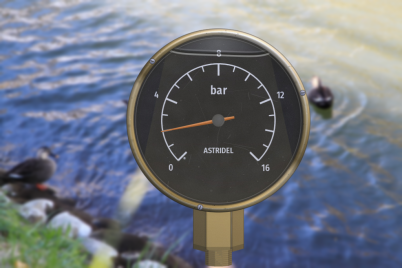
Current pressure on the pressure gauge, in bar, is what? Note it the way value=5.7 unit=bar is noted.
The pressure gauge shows value=2 unit=bar
